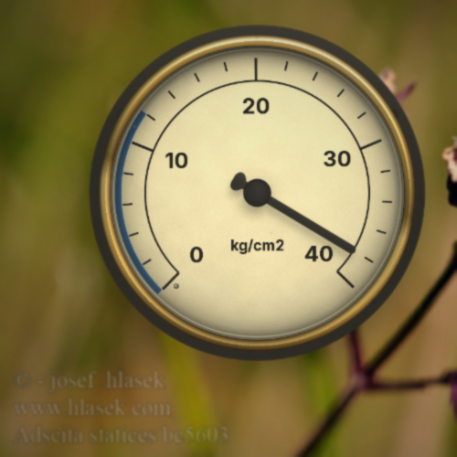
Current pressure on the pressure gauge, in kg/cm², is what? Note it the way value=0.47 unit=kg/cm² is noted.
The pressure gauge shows value=38 unit=kg/cm²
